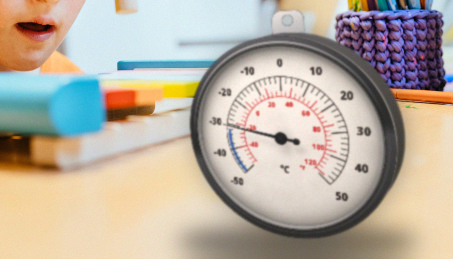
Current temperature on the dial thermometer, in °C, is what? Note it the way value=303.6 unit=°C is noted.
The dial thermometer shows value=-30 unit=°C
